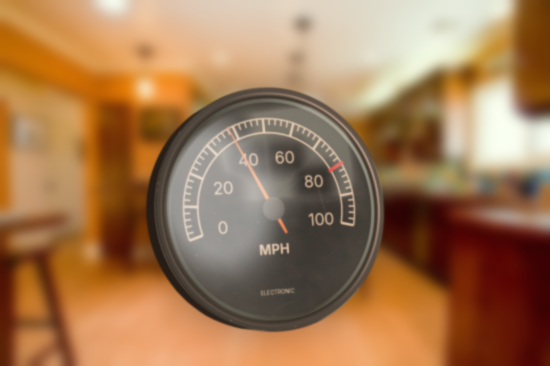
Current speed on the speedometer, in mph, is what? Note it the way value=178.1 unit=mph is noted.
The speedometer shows value=38 unit=mph
